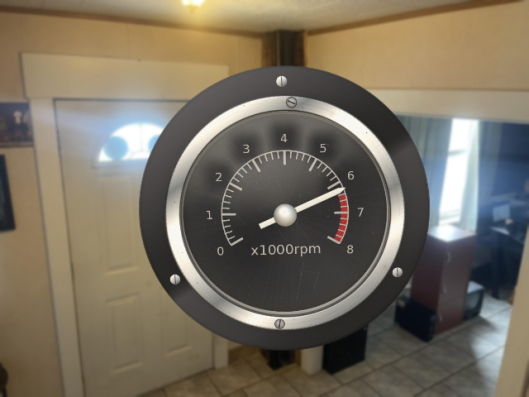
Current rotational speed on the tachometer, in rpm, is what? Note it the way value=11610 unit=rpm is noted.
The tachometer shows value=6200 unit=rpm
